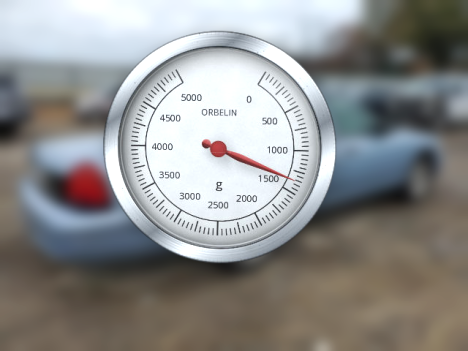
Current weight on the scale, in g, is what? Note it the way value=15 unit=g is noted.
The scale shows value=1350 unit=g
